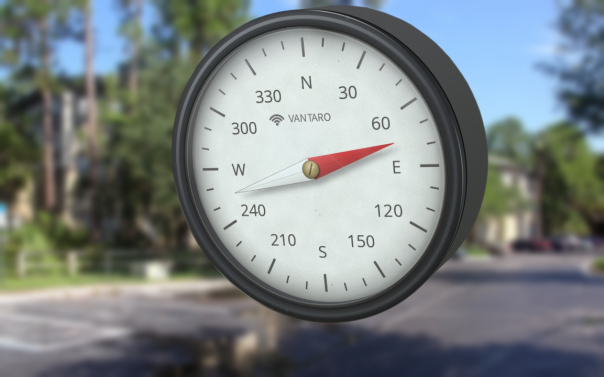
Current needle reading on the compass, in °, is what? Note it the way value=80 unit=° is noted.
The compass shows value=75 unit=°
